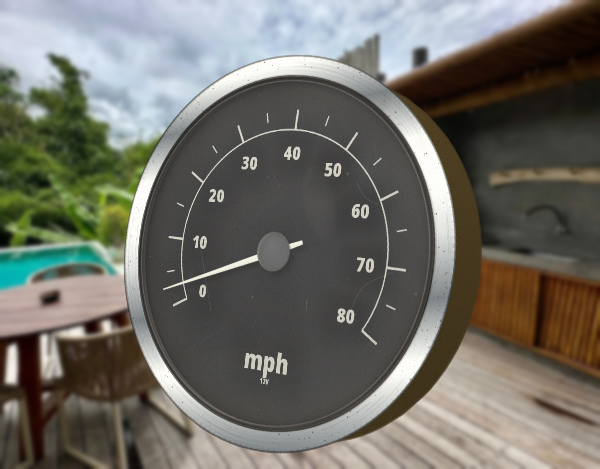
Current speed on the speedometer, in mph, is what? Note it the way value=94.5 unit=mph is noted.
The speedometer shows value=2.5 unit=mph
